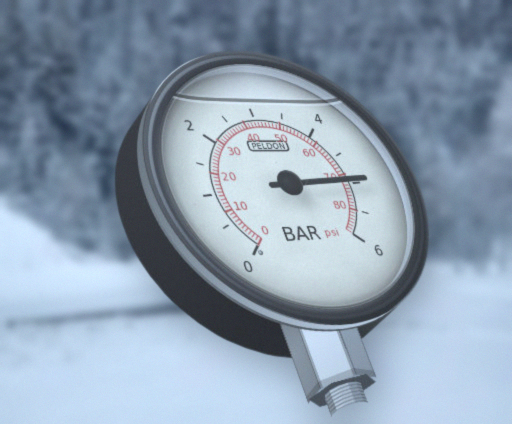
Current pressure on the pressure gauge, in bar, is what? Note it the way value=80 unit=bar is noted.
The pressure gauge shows value=5 unit=bar
